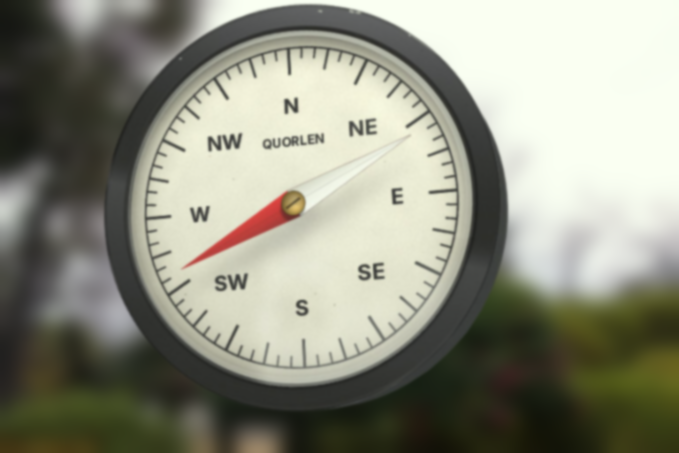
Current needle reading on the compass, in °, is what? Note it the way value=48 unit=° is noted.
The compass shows value=245 unit=°
